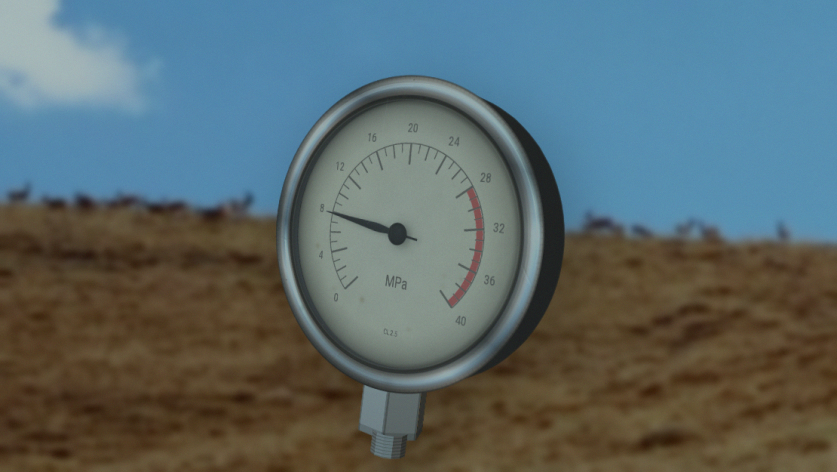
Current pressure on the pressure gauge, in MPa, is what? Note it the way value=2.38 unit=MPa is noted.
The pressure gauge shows value=8 unit=MPa
